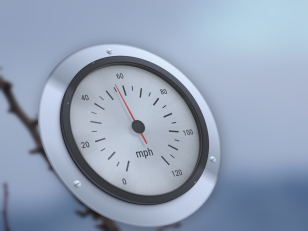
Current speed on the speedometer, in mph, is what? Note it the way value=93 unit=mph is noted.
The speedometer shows value=55 unit=mph
